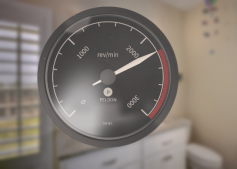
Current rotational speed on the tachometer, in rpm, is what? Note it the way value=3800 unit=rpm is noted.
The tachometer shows value=2200 unit=rpm
